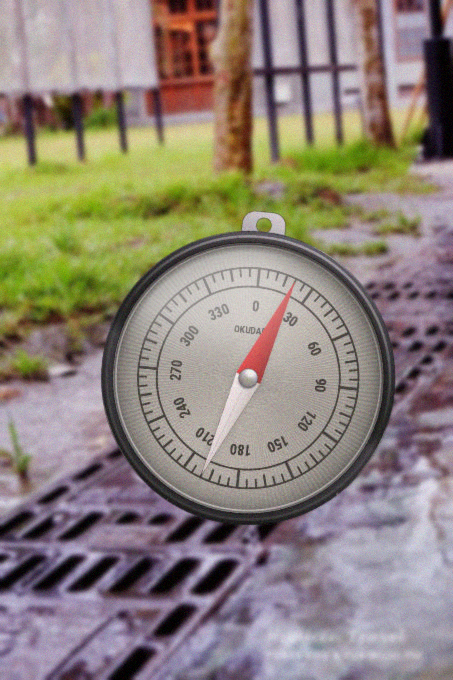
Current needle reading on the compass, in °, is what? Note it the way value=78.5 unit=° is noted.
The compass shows value=20 unit=°
